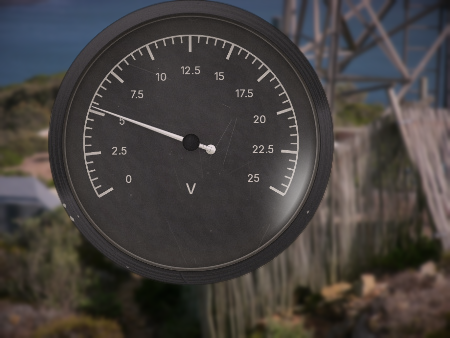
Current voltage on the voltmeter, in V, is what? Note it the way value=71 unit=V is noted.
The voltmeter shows value=5.25 unit=V
